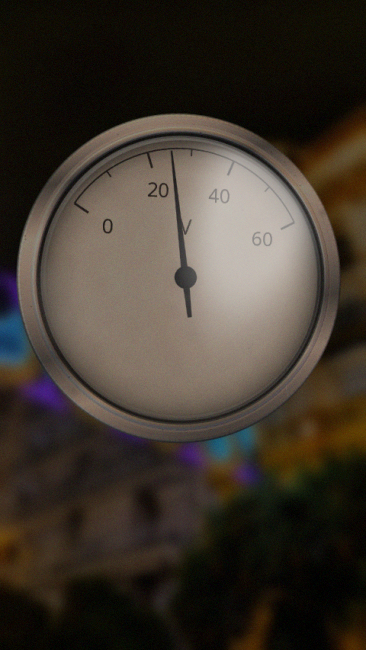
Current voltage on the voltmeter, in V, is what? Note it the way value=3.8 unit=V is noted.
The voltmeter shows value=25 unit=V
